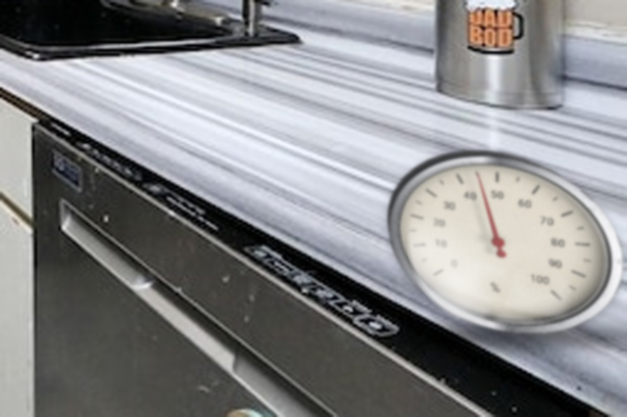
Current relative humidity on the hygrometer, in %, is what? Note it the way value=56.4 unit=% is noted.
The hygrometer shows value=45 unit=%
